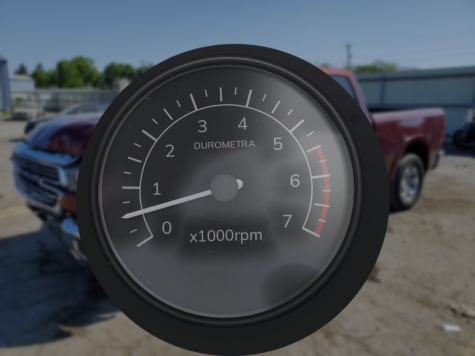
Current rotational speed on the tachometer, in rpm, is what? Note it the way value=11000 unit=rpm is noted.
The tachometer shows value=500 unit=rpm
